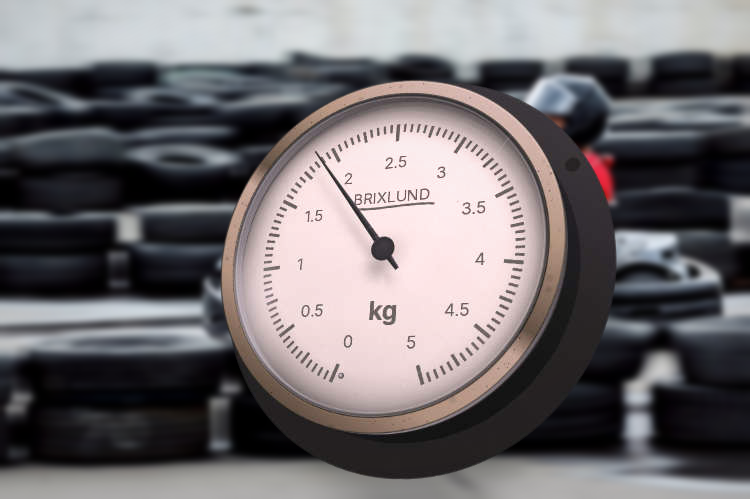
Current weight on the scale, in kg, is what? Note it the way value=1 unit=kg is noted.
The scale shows value=1.9 unit=kg
